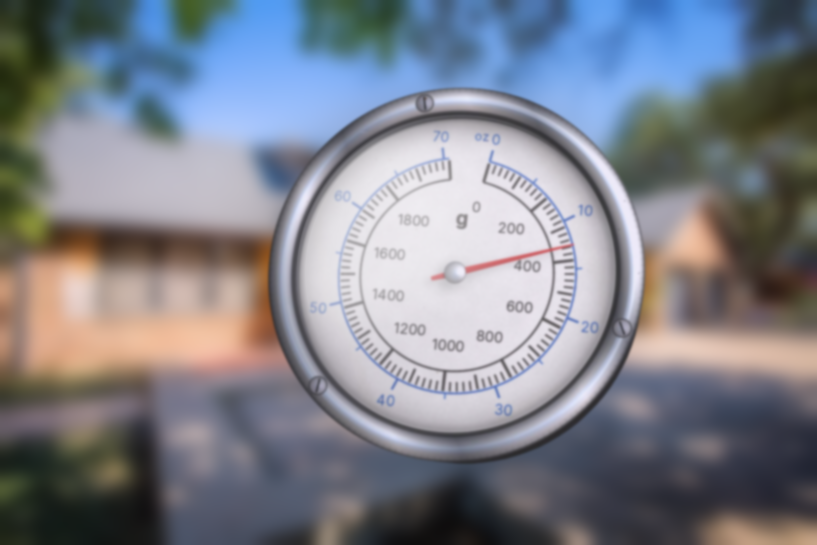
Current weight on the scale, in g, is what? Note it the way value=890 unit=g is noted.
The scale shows value=360 unit=g
